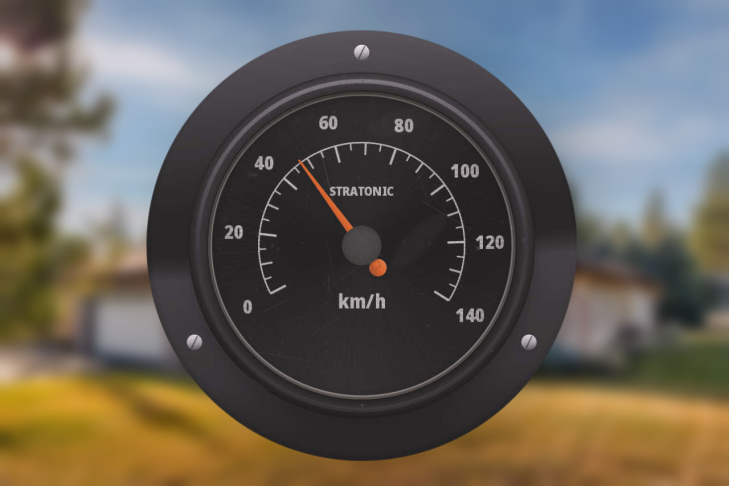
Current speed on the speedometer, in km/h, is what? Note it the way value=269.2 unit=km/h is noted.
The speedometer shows value=47.5 unit=km/h
